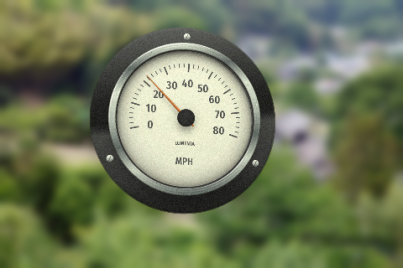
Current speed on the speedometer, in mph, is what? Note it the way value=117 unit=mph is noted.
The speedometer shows value=22 unit=mph
